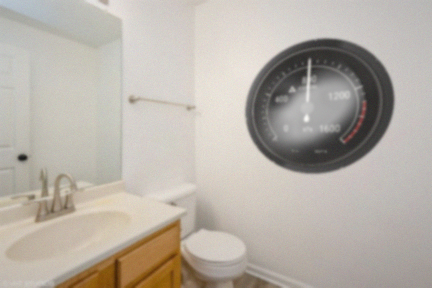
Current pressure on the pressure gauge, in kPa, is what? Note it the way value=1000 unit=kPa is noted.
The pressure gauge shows value=800 unit=kPa
